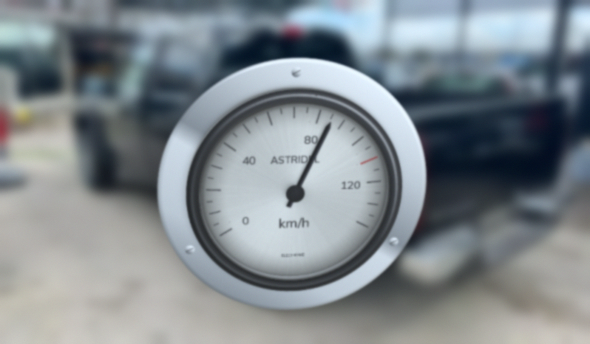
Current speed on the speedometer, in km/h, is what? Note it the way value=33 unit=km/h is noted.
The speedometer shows value=85 unit=km/h
